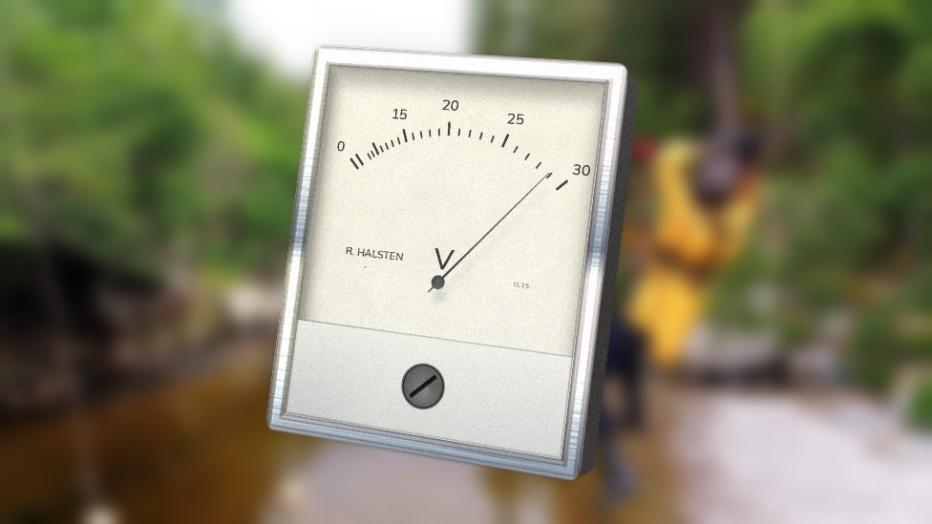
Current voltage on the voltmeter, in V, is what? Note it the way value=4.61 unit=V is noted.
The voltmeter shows value=29 unit=V
